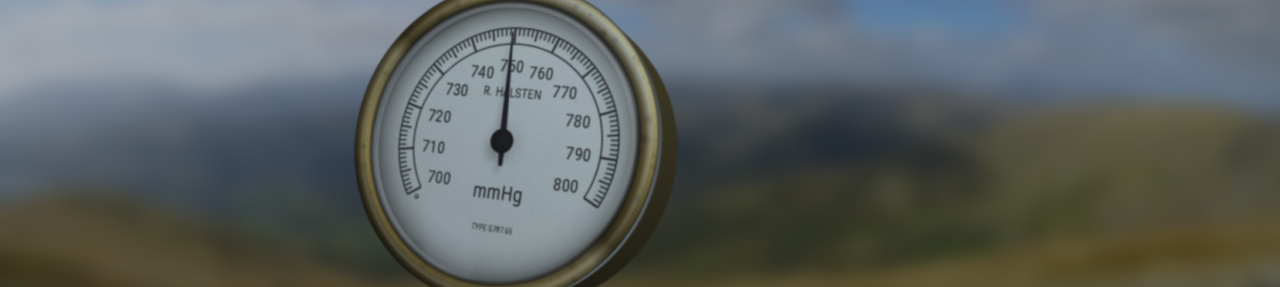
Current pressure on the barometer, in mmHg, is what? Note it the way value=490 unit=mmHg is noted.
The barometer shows value=750 unit=mmHg
